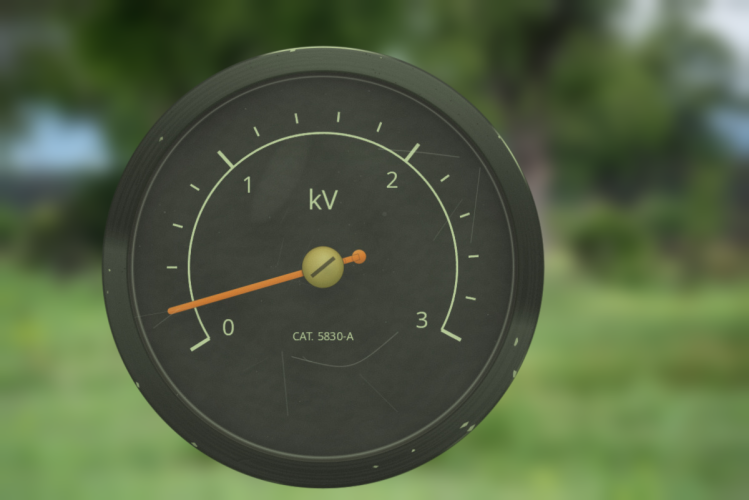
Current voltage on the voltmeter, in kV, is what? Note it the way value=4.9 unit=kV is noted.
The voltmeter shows value=0.2 unit=kV
